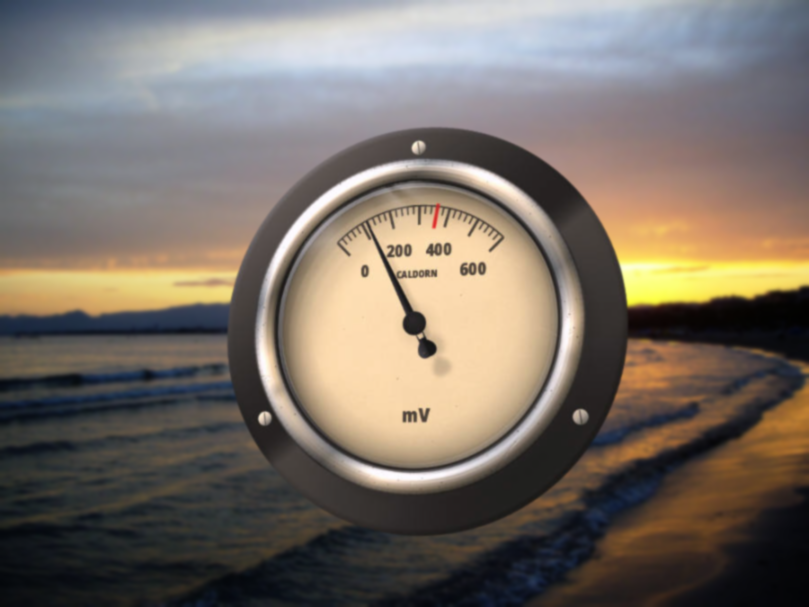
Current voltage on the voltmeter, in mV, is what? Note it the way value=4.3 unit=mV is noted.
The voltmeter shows value=120 unit=mV
